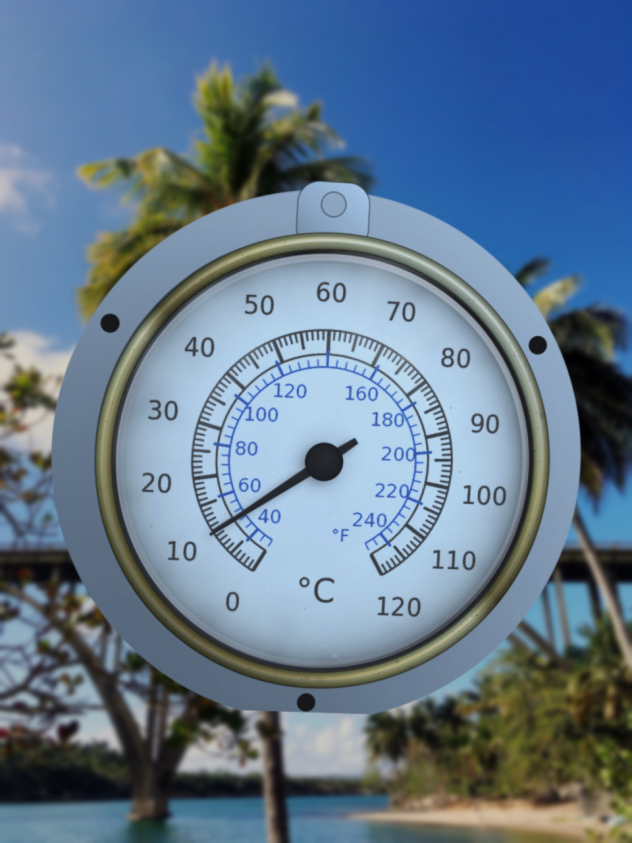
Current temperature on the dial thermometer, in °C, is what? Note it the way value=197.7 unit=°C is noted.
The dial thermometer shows value=10 unit=°C
